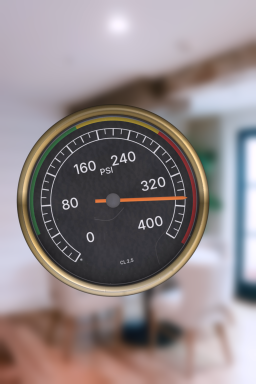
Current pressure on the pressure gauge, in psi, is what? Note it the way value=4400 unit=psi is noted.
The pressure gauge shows value=350 unit=psi
